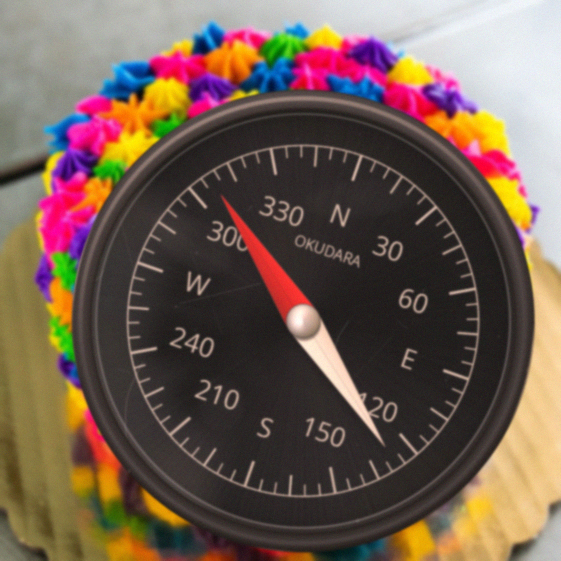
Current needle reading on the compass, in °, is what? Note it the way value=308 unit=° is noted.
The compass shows value=307.5 unit=°
